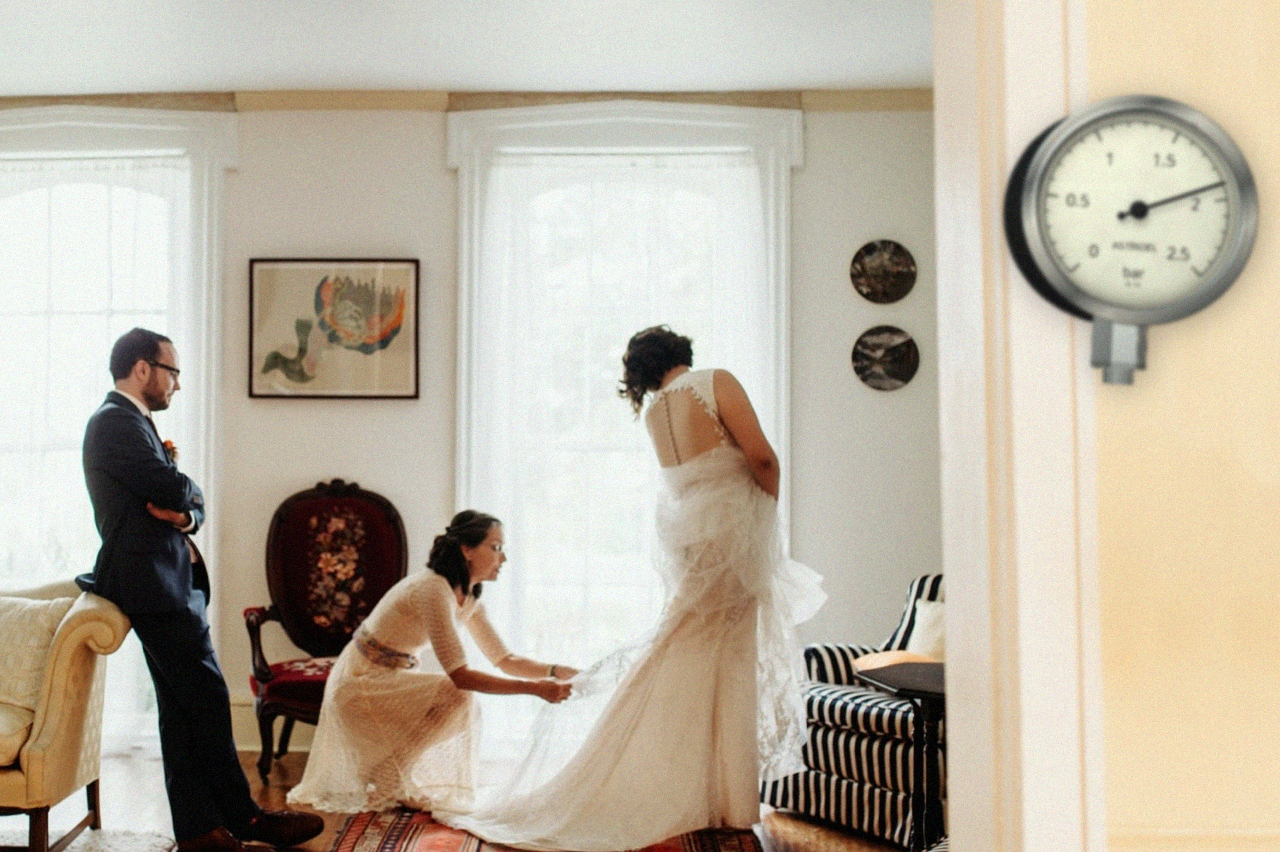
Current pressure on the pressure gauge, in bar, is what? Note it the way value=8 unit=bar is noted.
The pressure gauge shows value=1.9 unit=bar
